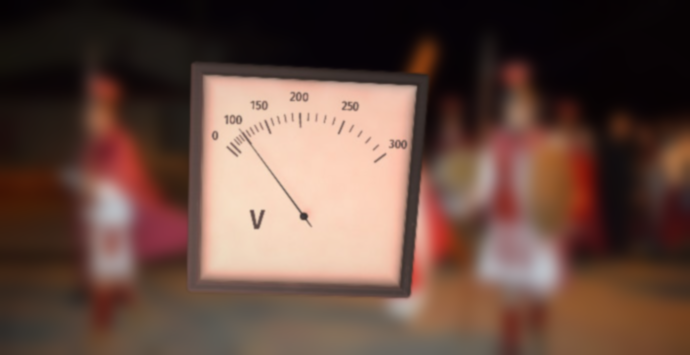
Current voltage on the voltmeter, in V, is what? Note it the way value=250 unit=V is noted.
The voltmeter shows value=100 unit=V
